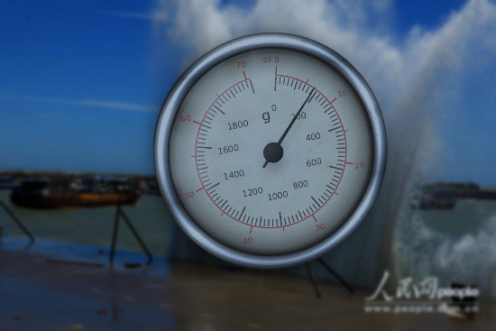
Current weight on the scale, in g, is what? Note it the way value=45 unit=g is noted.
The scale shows value=180 unit=g
